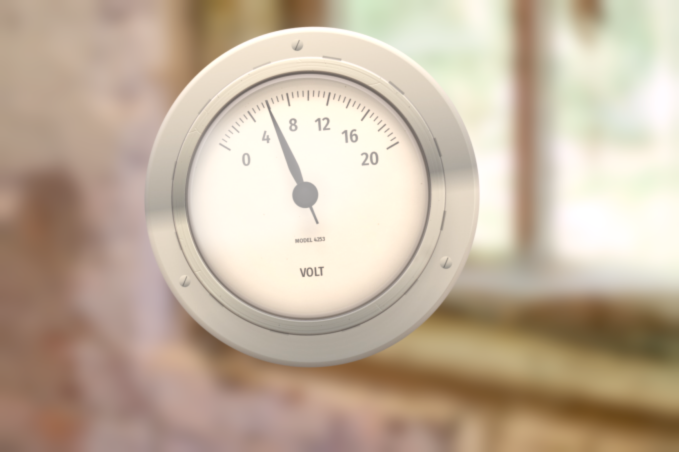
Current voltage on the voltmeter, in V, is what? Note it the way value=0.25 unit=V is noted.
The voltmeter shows value=6 unit=V
